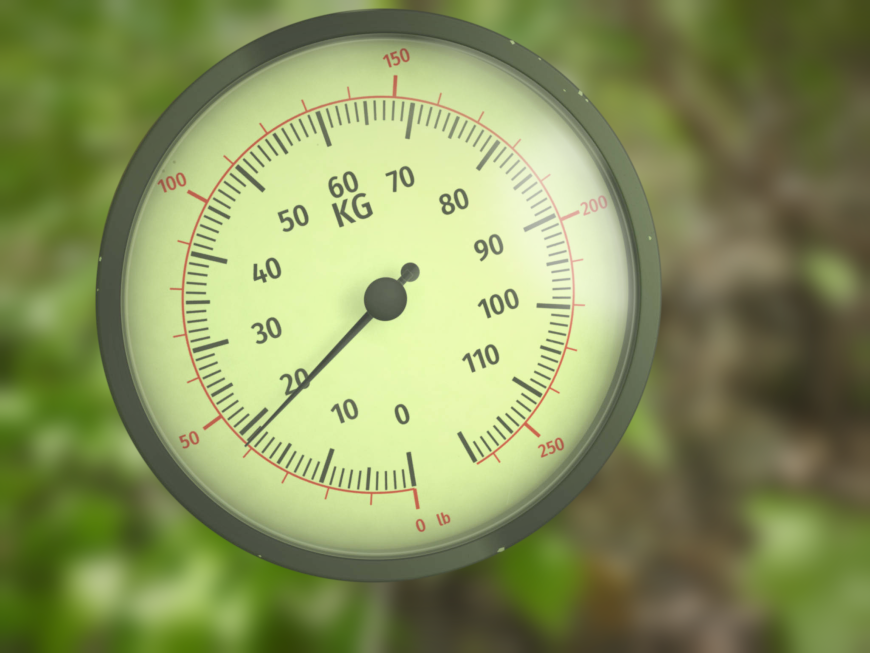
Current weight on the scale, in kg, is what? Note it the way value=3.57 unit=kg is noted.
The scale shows value=19 unit=kg
